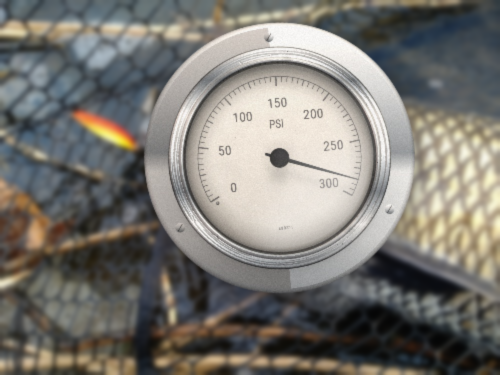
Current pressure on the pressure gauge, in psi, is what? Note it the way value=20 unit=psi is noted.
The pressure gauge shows value=285 unit=psi
